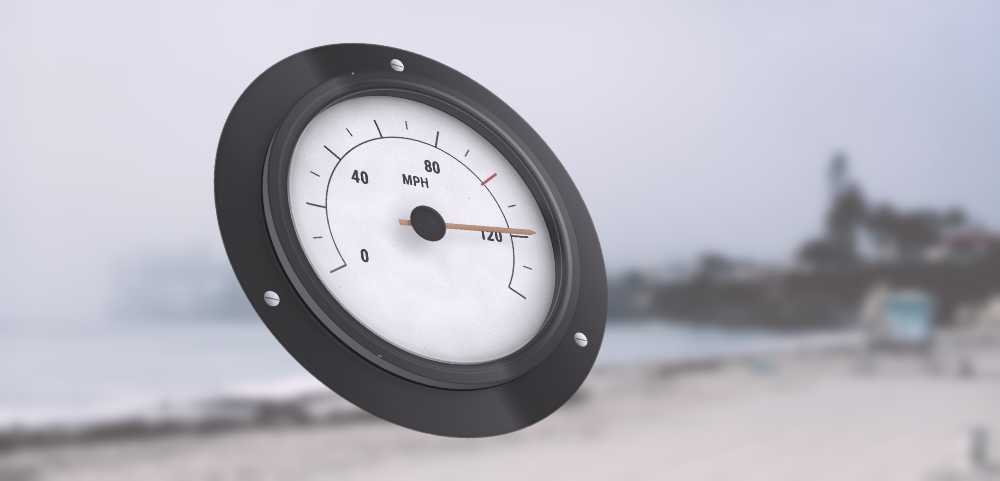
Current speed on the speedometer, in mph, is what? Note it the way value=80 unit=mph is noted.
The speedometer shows value=120 unit=mph
